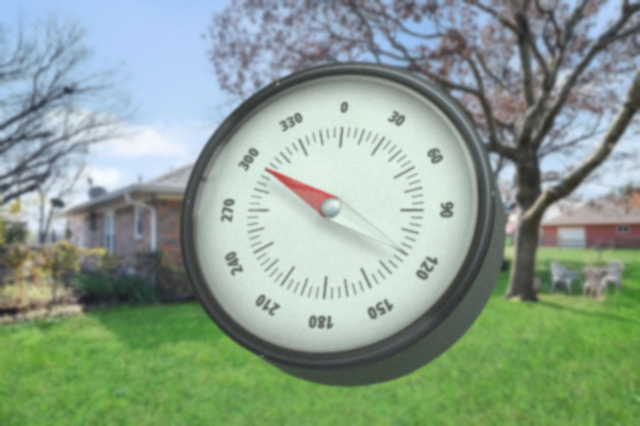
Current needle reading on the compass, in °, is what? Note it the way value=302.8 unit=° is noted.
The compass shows value=300 unit=°
